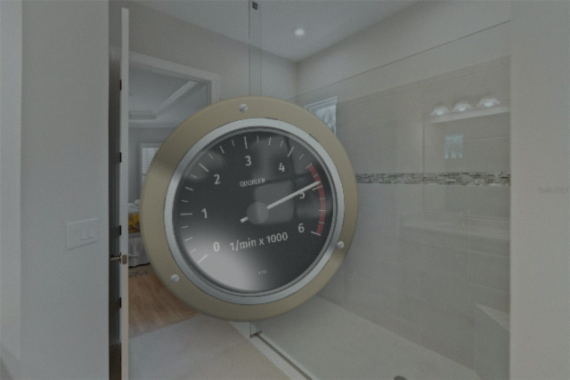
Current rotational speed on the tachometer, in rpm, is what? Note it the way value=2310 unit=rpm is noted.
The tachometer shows value=4875 unit=rpm
